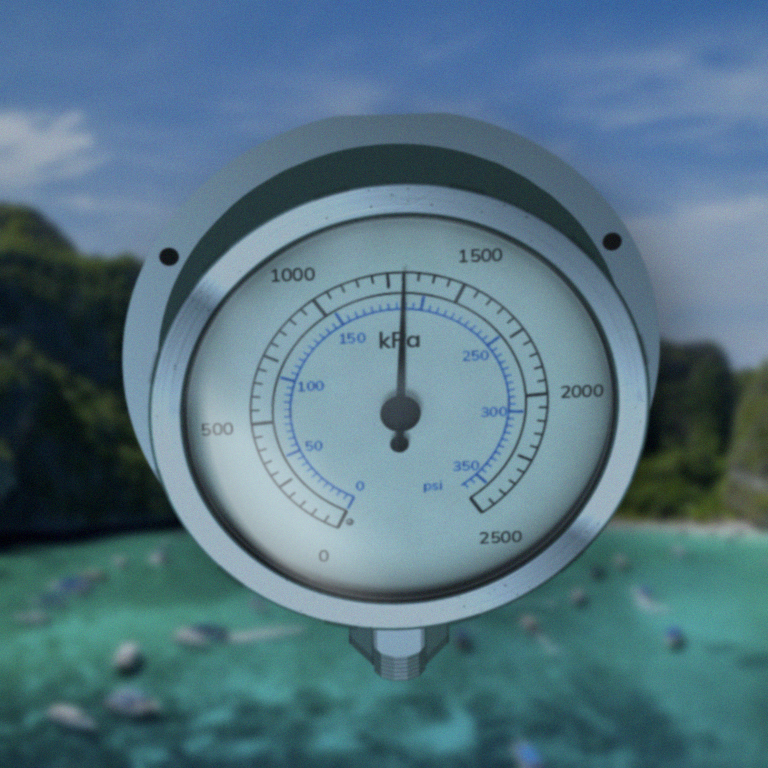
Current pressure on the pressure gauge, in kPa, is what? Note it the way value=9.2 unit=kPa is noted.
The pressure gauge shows value=1300 unit=kPa
